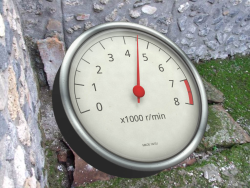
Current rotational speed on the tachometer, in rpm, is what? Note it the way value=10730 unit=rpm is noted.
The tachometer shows value=4500 unit=rpm
